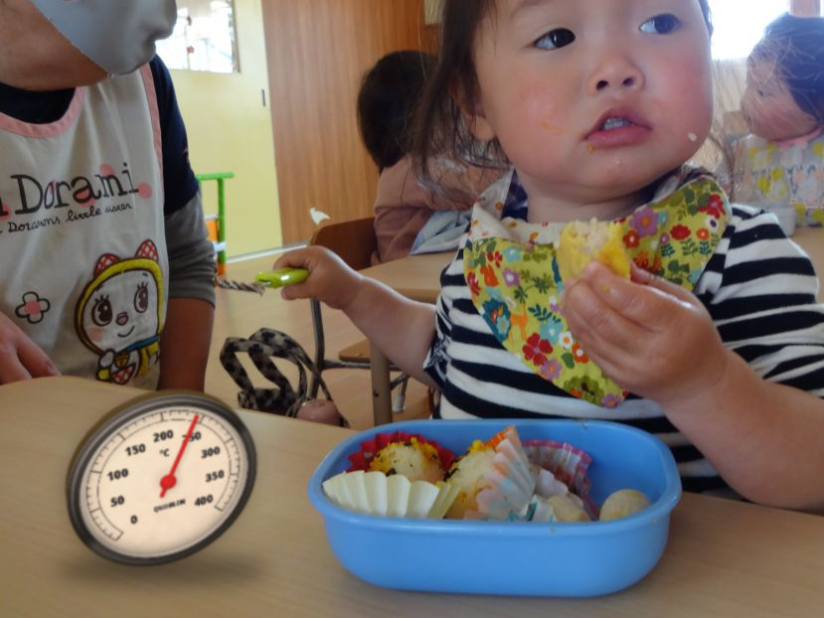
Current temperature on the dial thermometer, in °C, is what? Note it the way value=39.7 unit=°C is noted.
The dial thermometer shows value=240 unit=°C
